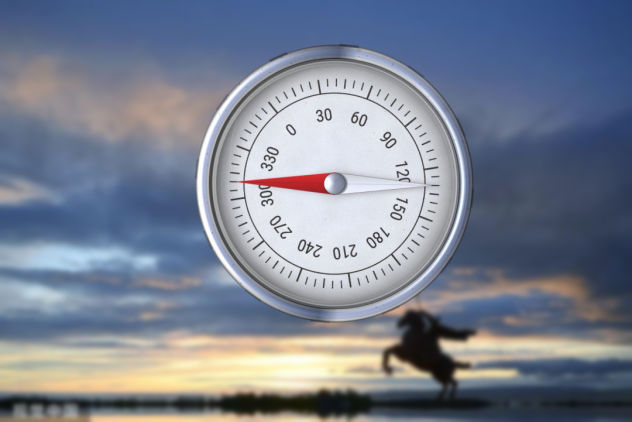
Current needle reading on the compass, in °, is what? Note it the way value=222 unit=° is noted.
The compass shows value=310 unit=°
